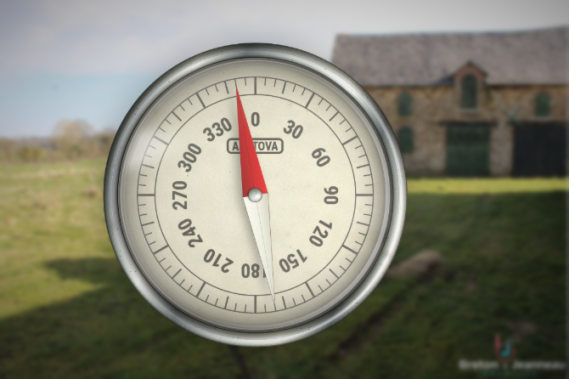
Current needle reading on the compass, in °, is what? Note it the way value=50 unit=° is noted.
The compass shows value=350 unit=°
